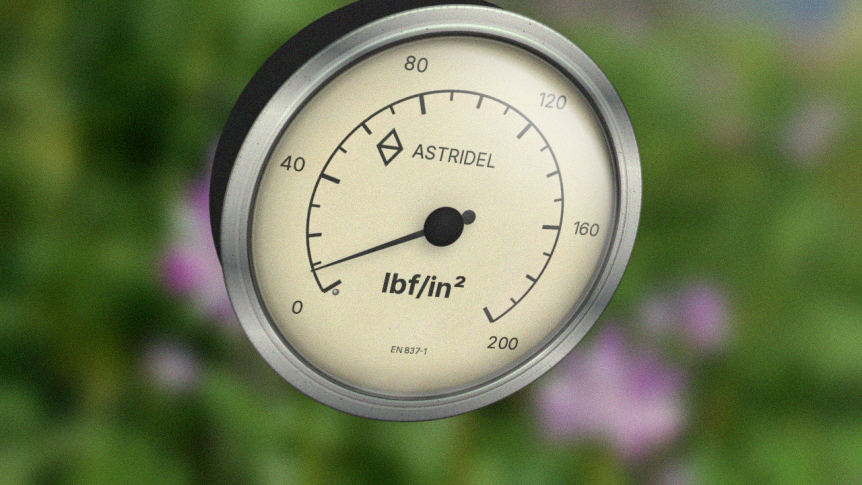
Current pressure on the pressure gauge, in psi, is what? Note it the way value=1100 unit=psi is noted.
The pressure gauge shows value=10 unit=psi
